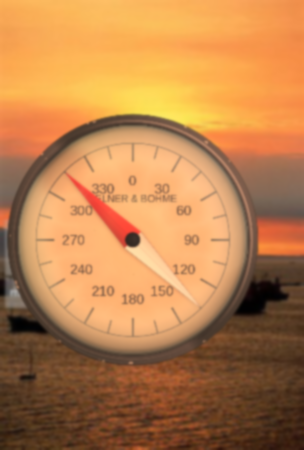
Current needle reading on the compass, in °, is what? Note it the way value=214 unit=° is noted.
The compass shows value=315 unit=°
